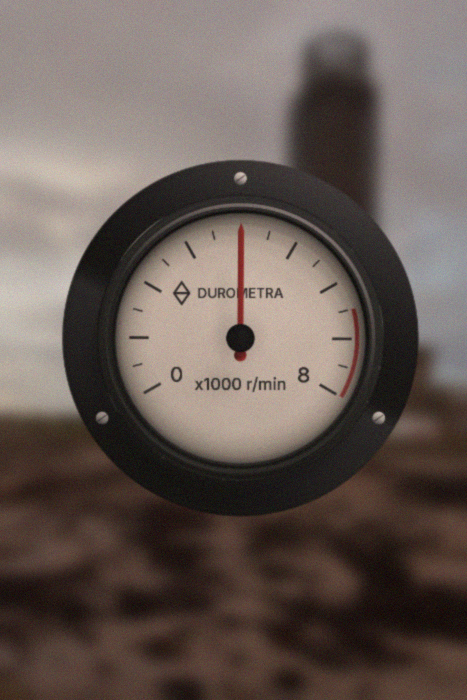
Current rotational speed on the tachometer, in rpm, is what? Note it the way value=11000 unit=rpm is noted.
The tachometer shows value=4000 unit=rpm
